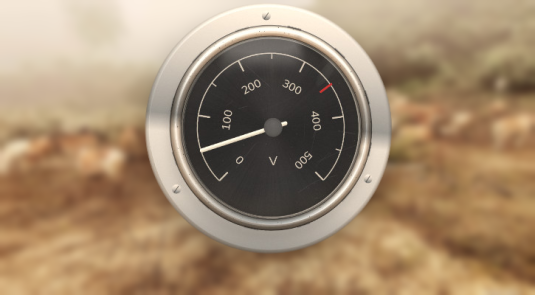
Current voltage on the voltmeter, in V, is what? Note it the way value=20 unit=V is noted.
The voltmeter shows value=50 unit=V
